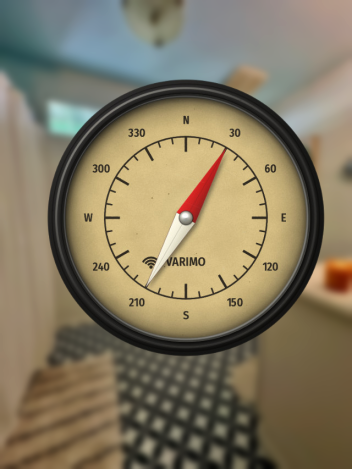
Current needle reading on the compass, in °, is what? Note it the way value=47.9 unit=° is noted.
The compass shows value=30 unit=°
